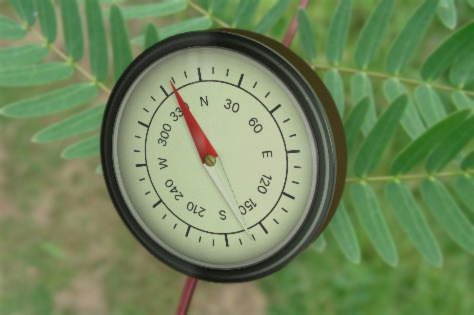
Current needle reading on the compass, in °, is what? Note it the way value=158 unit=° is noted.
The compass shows value=340 unit=°
